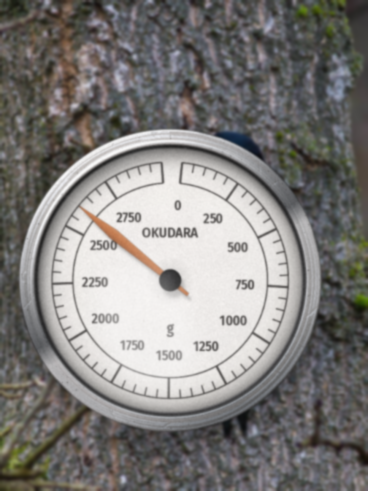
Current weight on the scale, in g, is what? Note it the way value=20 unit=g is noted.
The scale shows value=2600 unit=g
